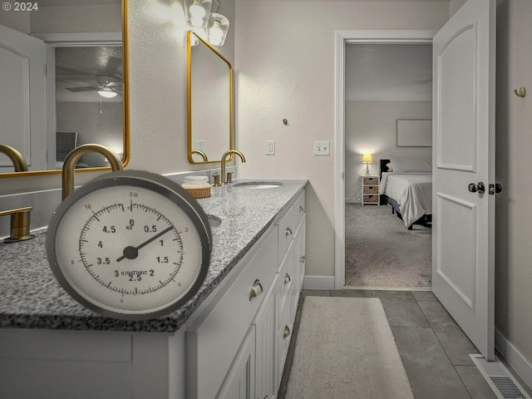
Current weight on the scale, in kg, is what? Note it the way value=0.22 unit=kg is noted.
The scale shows value=0.75 unit=kg
